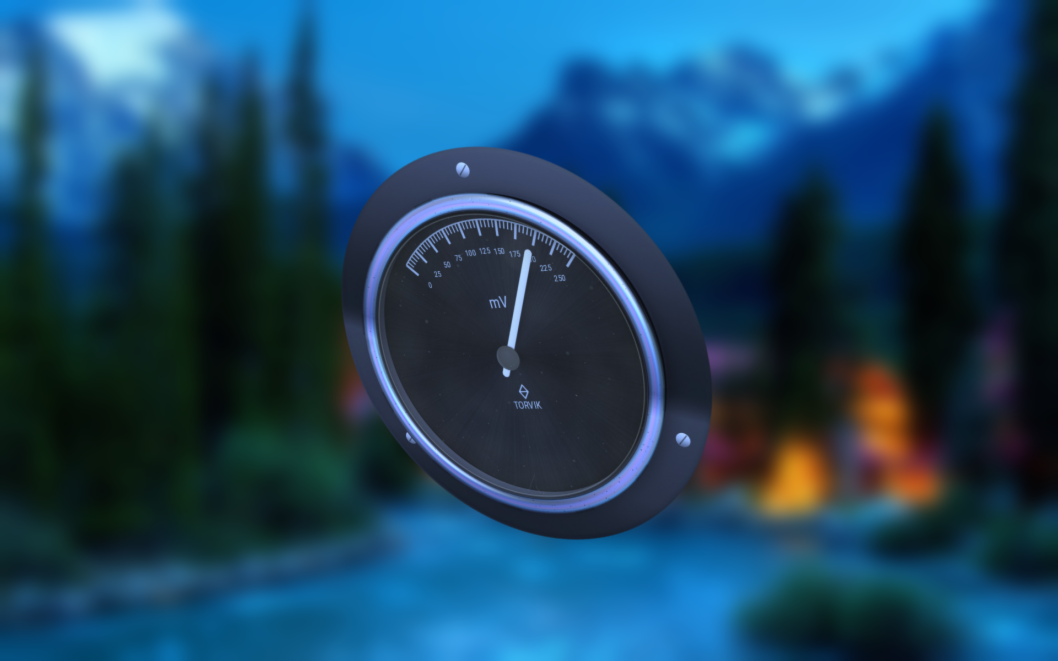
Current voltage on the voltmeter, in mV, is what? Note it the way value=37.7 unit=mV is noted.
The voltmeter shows value=200 unit=mV
